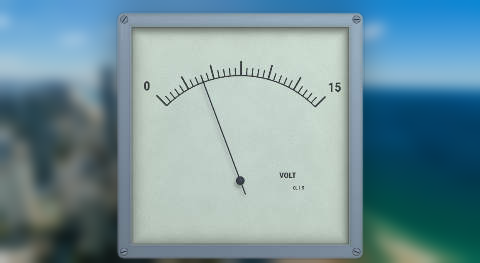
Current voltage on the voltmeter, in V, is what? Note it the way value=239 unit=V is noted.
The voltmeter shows value=4 unit=V
